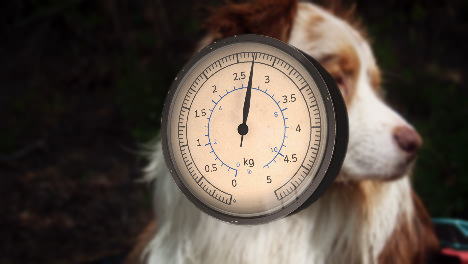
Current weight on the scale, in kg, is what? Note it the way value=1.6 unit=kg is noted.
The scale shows value=2.75 unit=kg
